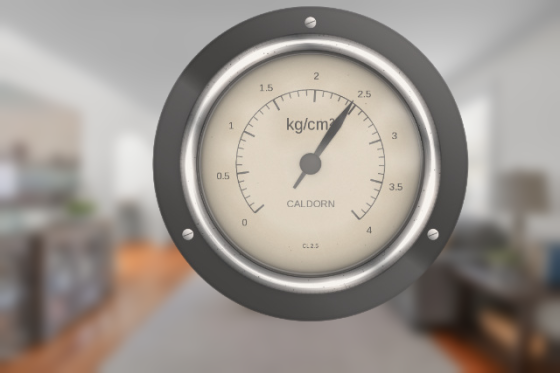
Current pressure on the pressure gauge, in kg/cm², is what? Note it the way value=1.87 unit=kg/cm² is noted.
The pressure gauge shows value=2.45 unit=kg/cm²
